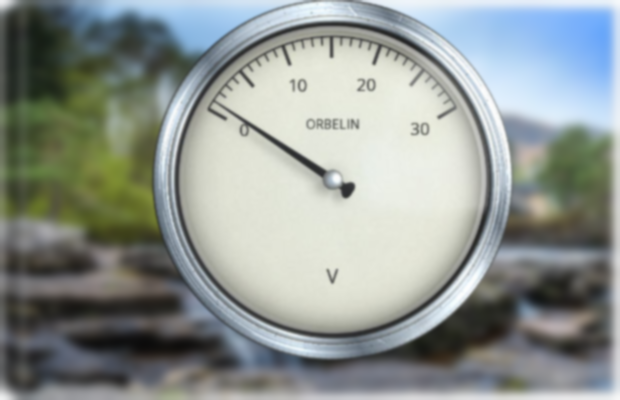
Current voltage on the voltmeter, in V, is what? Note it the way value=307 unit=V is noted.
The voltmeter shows value=1 unit=V
